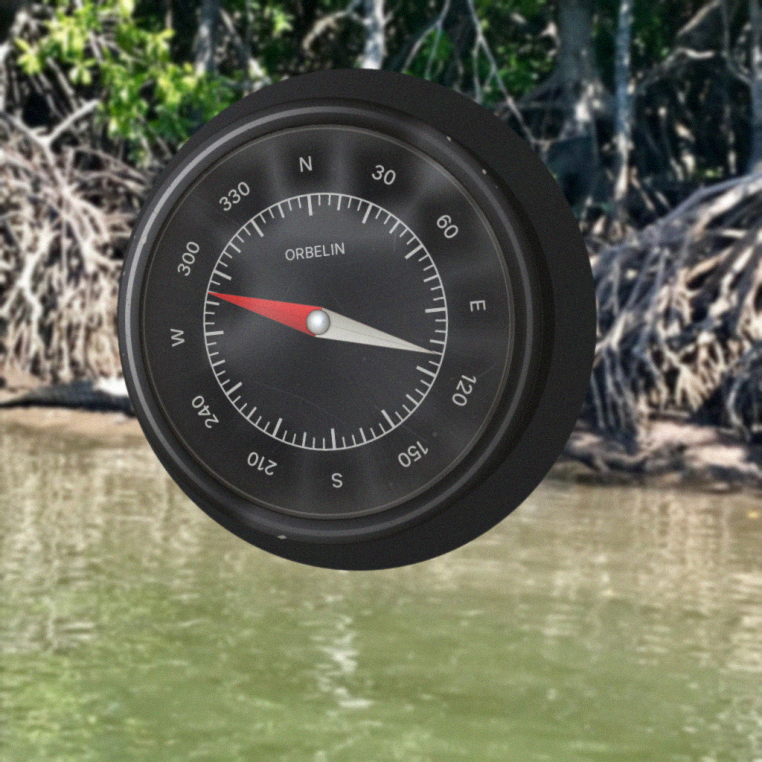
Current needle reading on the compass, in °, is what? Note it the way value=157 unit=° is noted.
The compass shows value=290 unit=°
